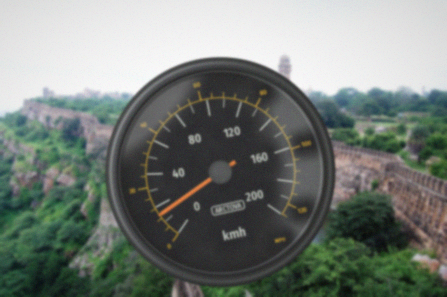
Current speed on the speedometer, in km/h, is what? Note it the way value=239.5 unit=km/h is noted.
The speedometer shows value=15 unit=km/h
